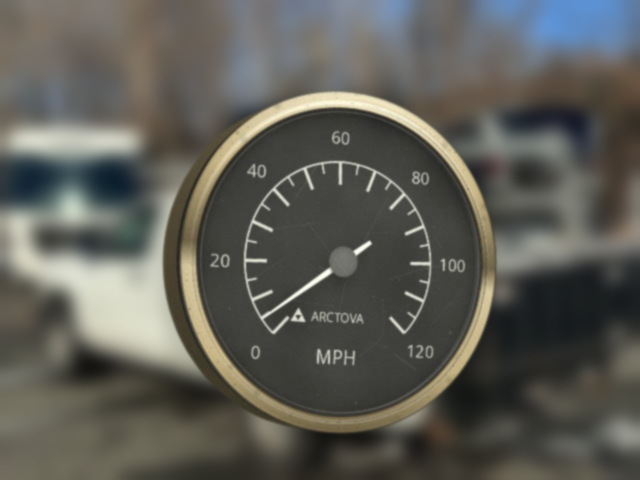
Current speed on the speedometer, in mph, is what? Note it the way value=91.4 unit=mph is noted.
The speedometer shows value=5 unit=mph
